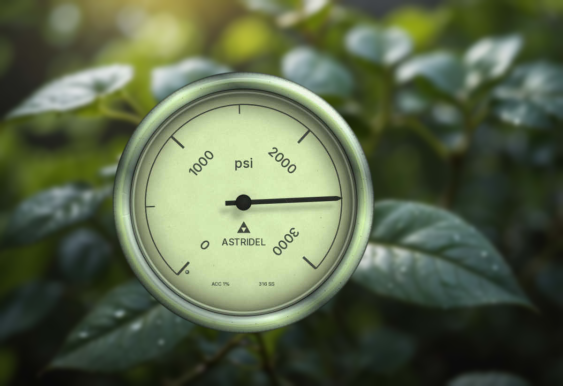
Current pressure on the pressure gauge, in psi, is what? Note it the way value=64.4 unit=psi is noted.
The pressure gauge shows value=2500 unit=psi
